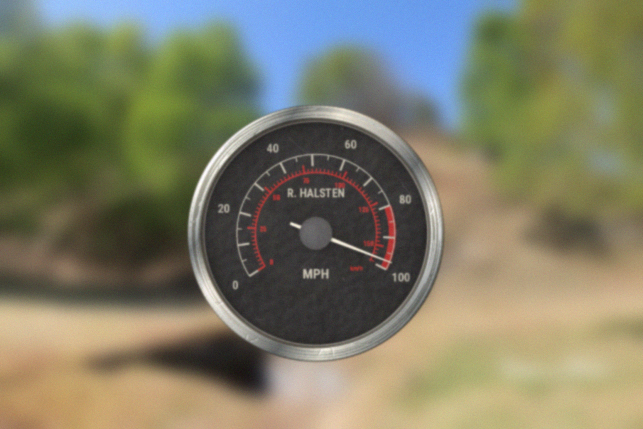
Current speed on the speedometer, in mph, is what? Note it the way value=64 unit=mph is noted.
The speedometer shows value=97.5 unit=mph
